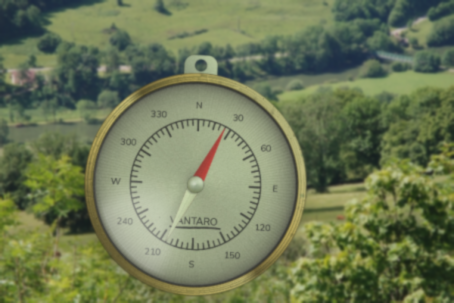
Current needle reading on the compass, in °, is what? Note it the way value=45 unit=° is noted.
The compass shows value=25 unit=°
